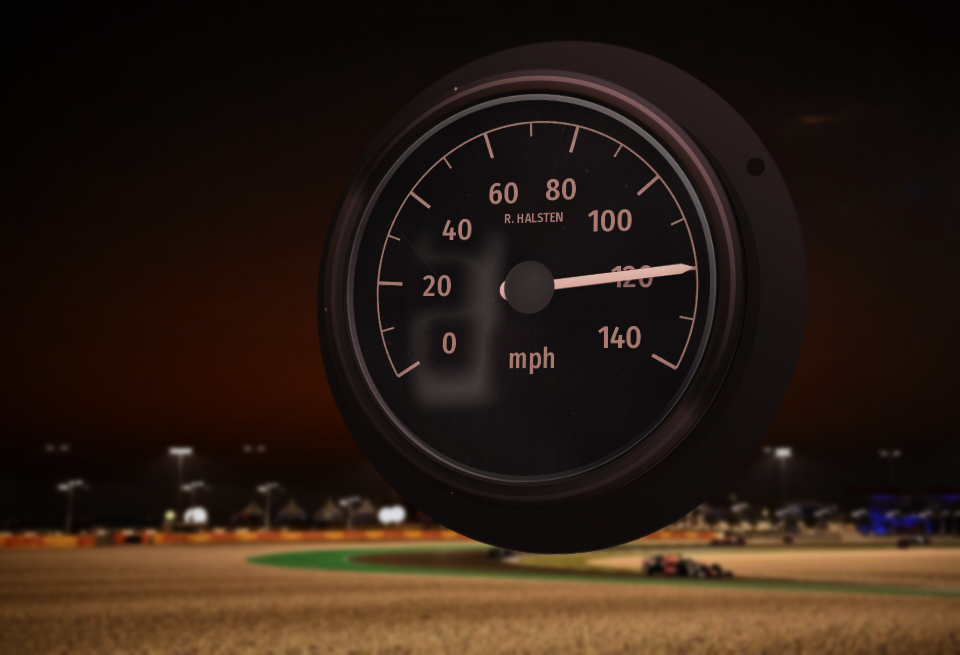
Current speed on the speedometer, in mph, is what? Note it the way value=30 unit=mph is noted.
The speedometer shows value=120 unit=mph
